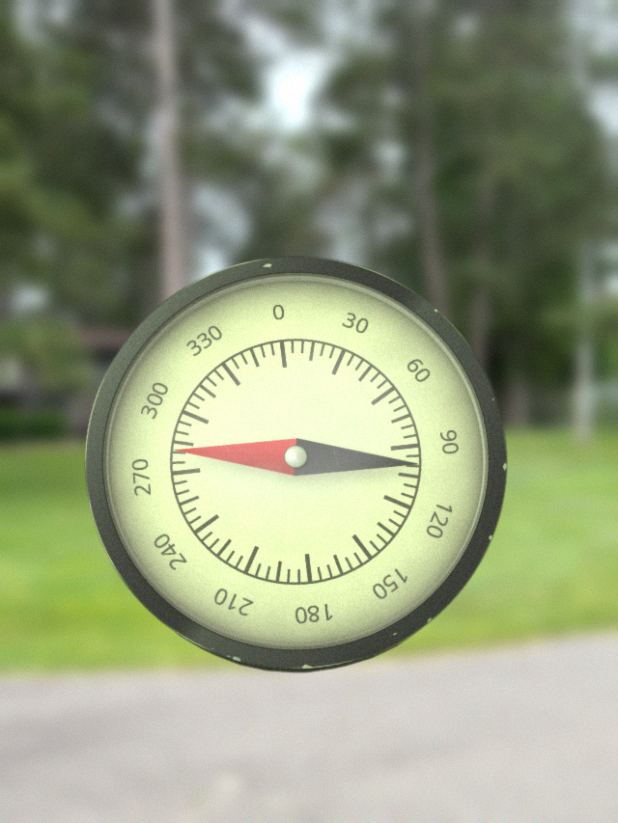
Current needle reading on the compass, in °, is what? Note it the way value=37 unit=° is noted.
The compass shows value=280 unit=°
